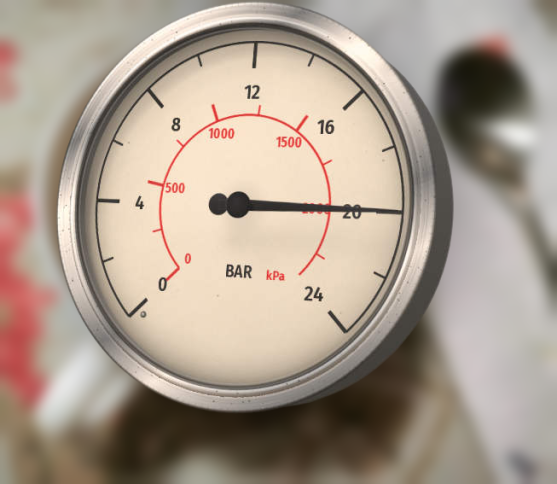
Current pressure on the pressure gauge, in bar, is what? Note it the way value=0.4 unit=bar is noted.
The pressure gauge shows value=20 unit=bar
